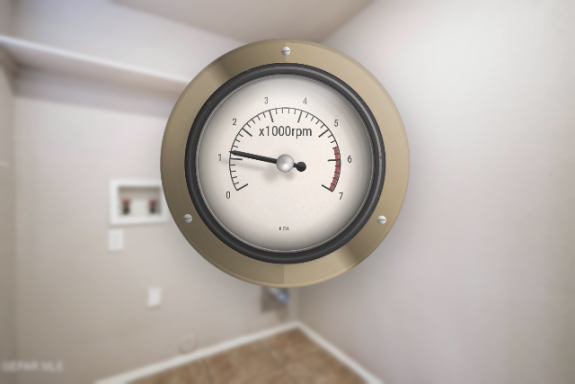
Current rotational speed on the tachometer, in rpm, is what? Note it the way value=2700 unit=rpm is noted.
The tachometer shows value=1200 unit=rpm
